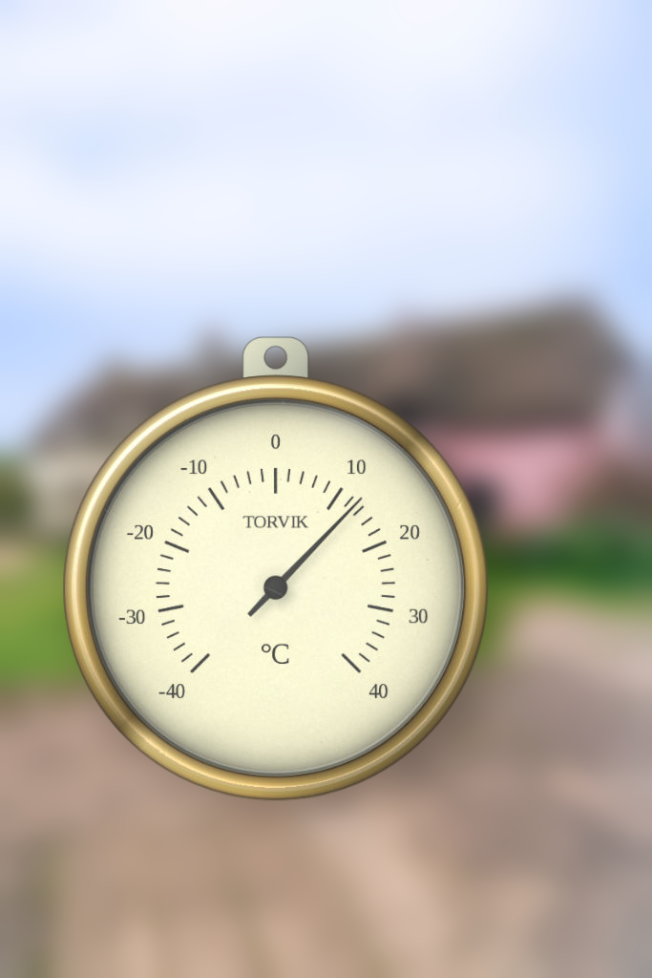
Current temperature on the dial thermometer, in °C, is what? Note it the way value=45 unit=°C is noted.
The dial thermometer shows value=13 unit=°C
